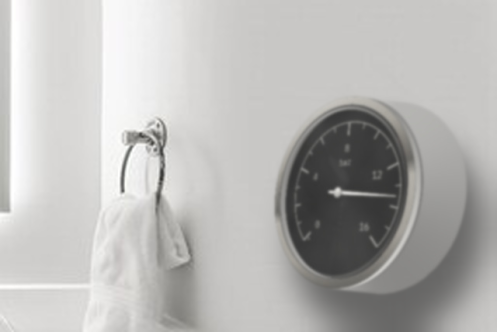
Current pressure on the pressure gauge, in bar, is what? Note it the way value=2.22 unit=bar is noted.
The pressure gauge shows value=13.5 unit=bar
